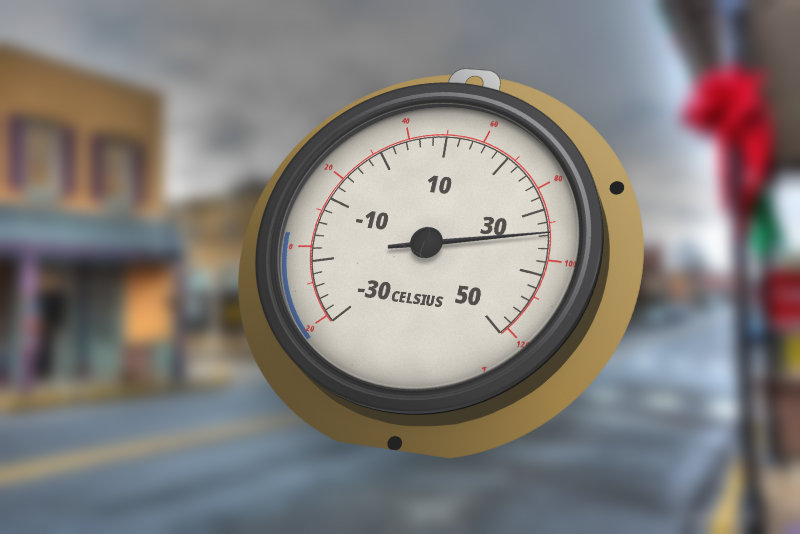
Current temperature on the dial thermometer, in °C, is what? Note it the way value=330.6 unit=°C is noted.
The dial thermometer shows value=34 unit=°C
